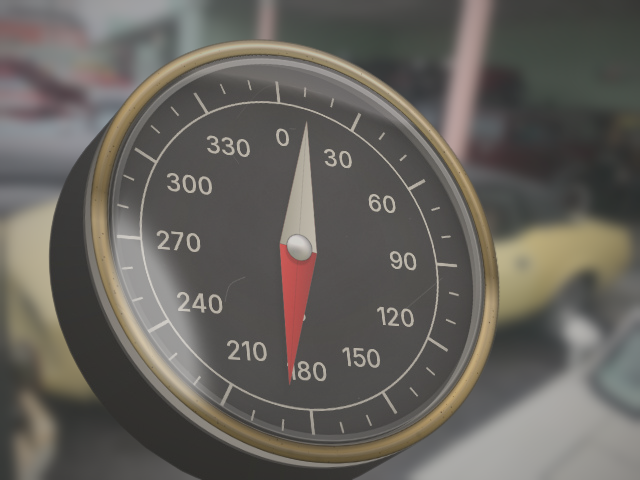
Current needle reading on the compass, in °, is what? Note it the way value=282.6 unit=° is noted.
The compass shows value=190 unit=°
